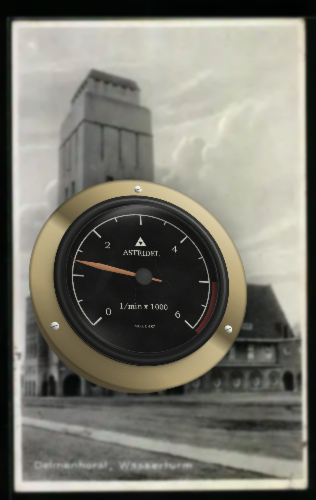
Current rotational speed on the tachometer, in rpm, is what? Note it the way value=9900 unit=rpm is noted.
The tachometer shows value=1250 unit=rpm
